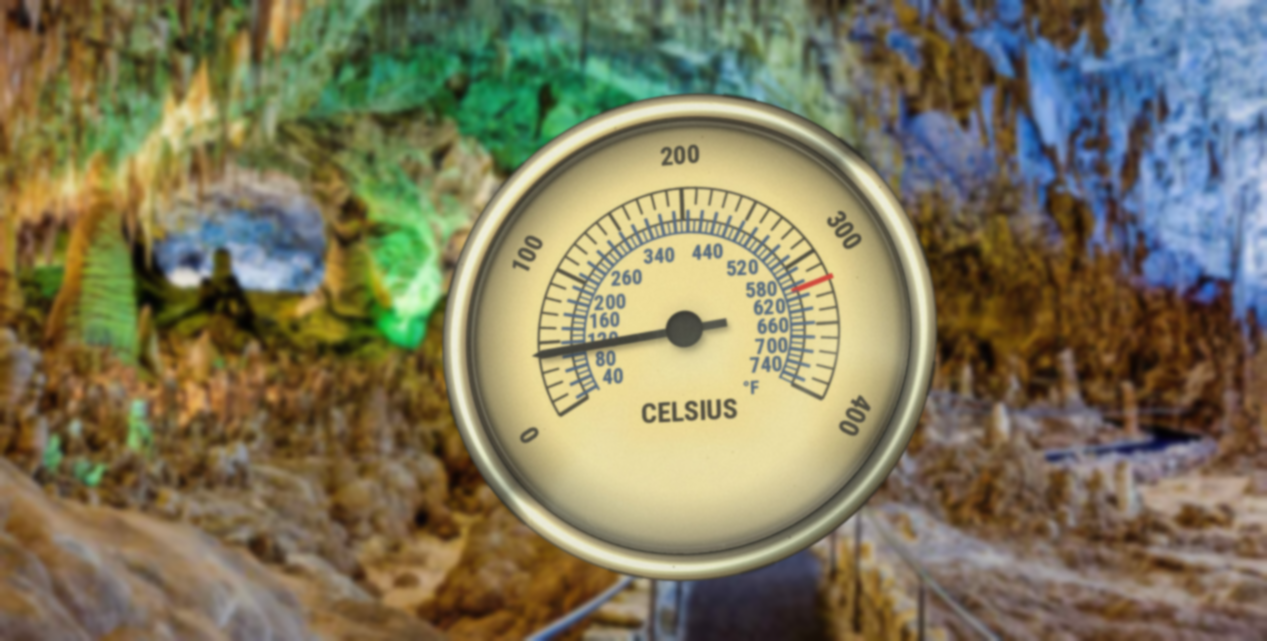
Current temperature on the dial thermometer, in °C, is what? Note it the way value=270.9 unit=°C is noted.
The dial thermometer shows value=40 unit=°C
